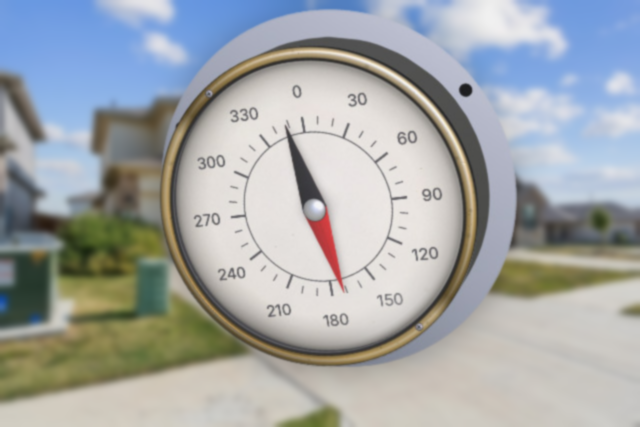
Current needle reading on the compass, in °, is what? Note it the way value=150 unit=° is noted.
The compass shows value=170 unit=°
